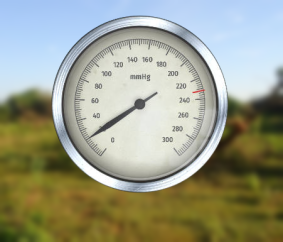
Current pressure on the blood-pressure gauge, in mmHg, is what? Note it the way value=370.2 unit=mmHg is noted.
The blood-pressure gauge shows value=20 unit=mmHg
